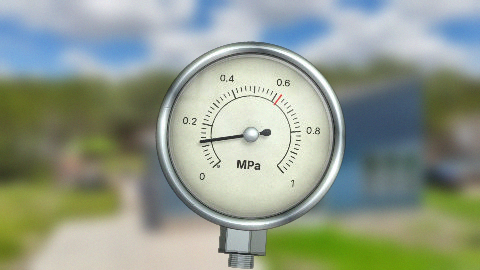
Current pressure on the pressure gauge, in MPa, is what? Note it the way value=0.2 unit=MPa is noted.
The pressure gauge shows value=0.12 unit=MPa
